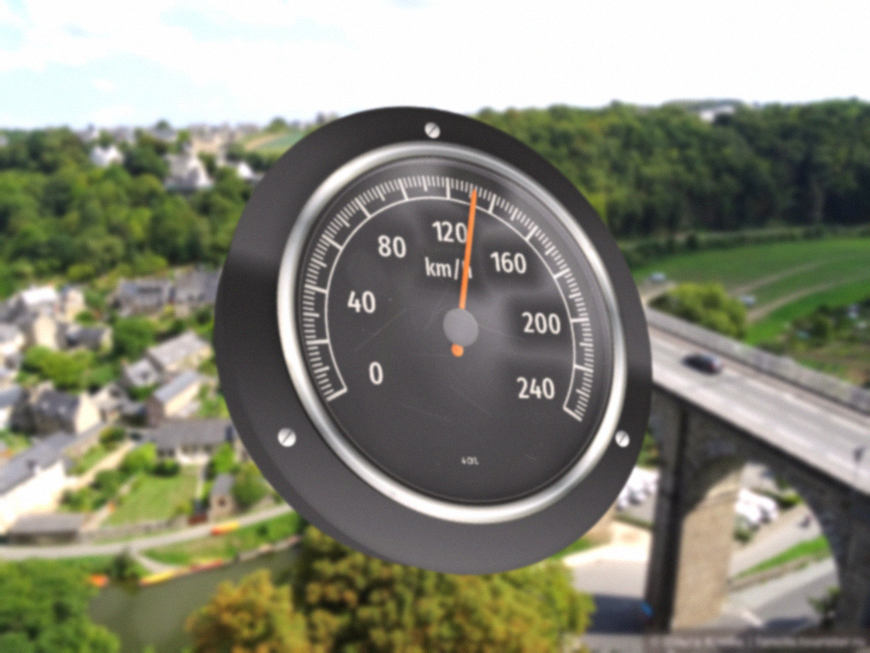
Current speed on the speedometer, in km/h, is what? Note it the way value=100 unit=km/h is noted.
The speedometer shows value=130 unit=km/h
